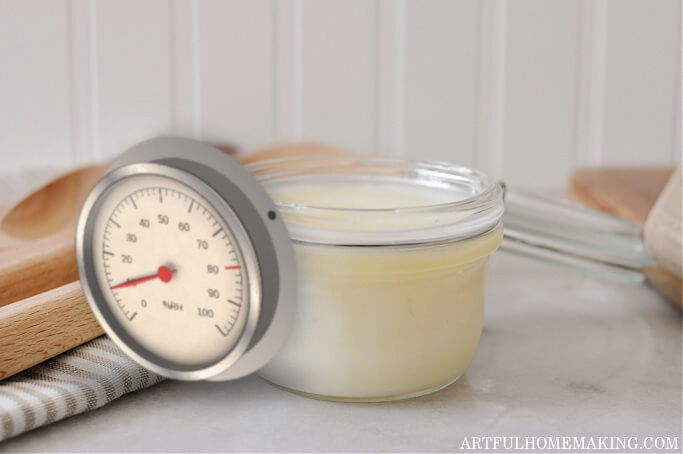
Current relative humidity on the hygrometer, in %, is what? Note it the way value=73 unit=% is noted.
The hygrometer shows value=10 unit=%
